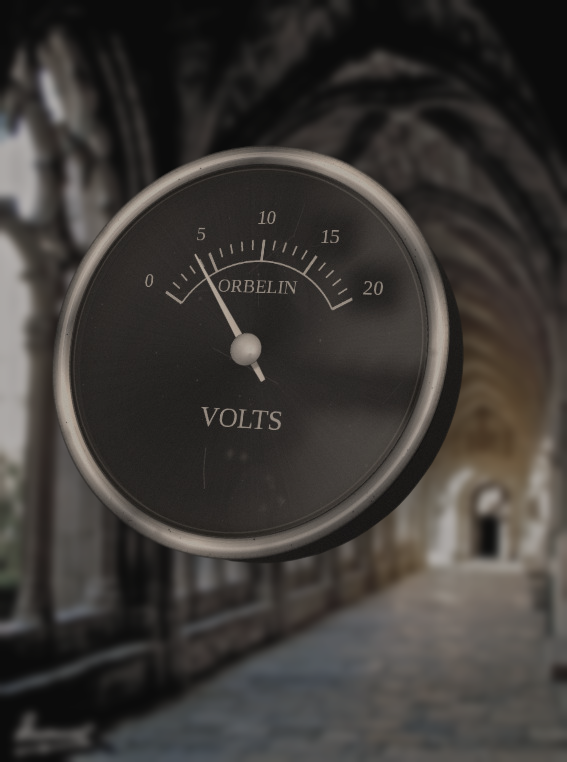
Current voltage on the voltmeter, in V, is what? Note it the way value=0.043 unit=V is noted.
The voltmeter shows value=4 unit=V
